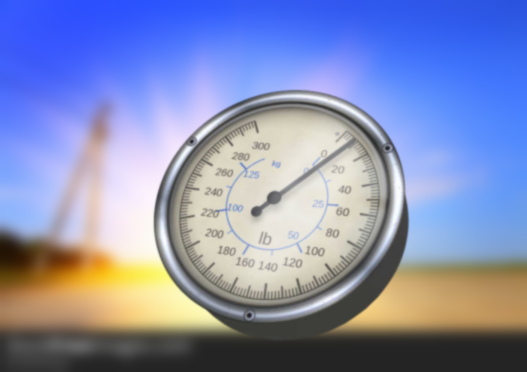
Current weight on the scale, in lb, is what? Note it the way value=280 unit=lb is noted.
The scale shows value=10 unit=lb
